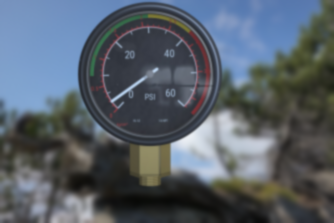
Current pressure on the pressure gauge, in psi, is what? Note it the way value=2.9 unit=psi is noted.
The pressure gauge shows value=2.5 unit=psi
